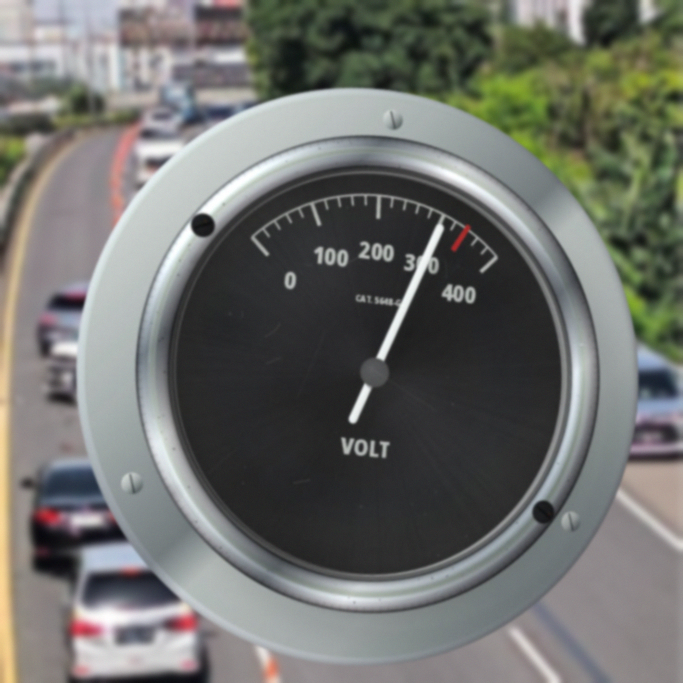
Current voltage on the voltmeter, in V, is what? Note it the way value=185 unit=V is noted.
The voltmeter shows value=300 unit=V
